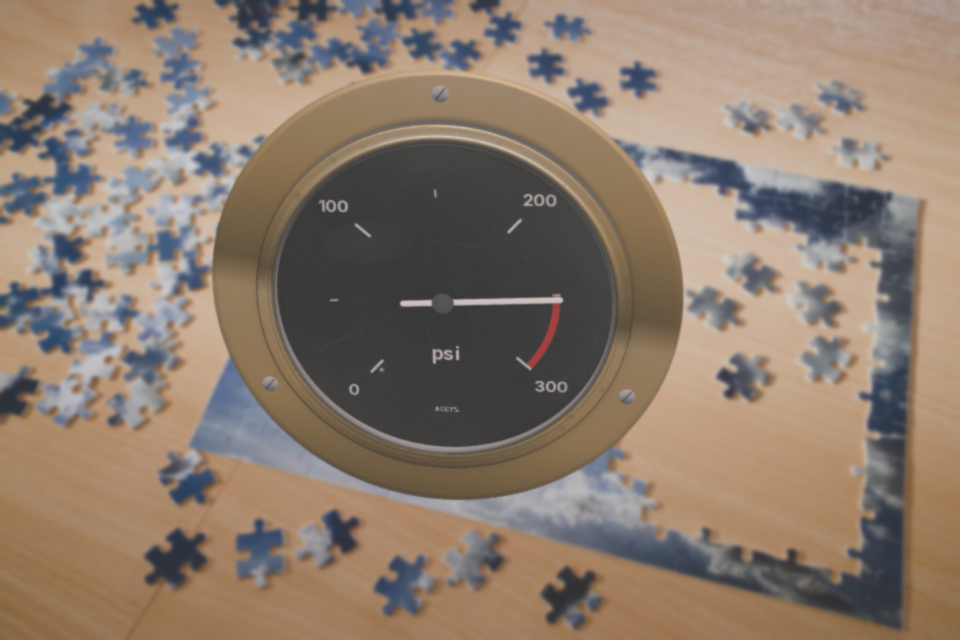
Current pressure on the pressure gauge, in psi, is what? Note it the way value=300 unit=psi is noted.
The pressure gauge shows value=250 unit=psi
